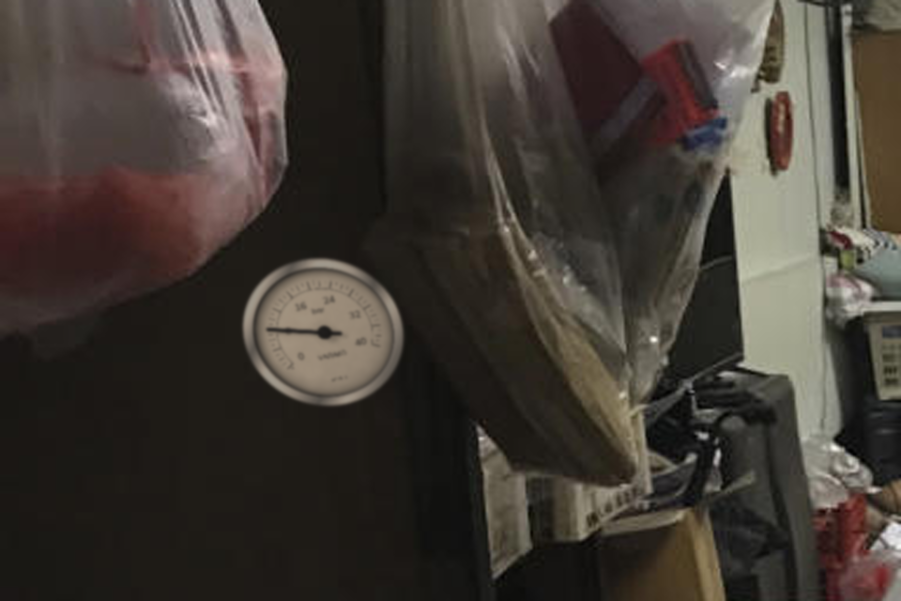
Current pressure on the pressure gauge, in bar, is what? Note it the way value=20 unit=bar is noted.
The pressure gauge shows value=8 unit=bar
